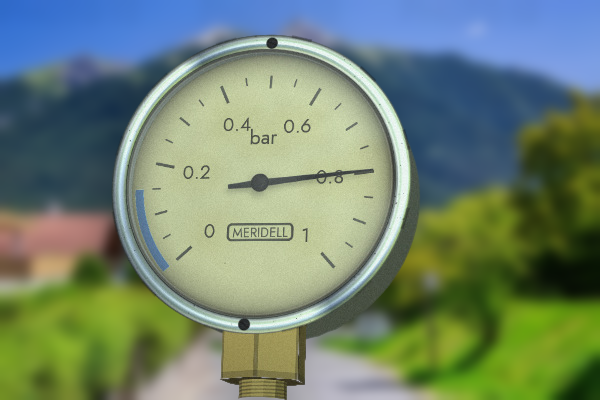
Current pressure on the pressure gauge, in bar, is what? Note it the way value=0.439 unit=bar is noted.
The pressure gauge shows value=0.8 unit=bar
